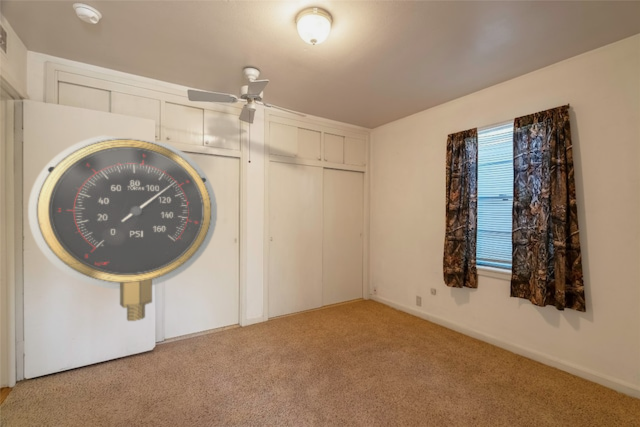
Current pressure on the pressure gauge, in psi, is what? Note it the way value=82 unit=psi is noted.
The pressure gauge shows value=110 unit=psi
